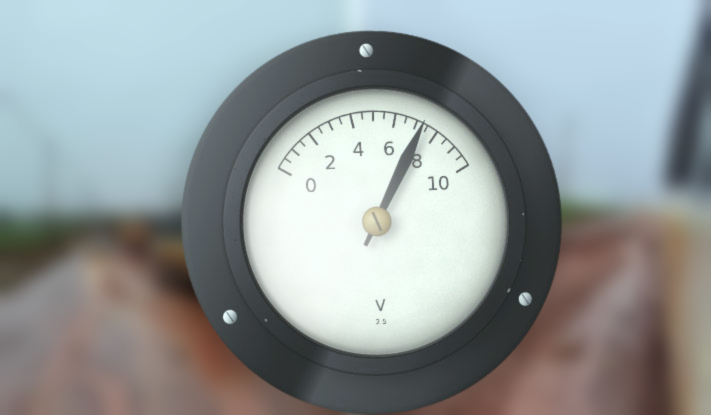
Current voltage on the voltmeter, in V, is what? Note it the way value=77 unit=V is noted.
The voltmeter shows value=7.25 unit=V
